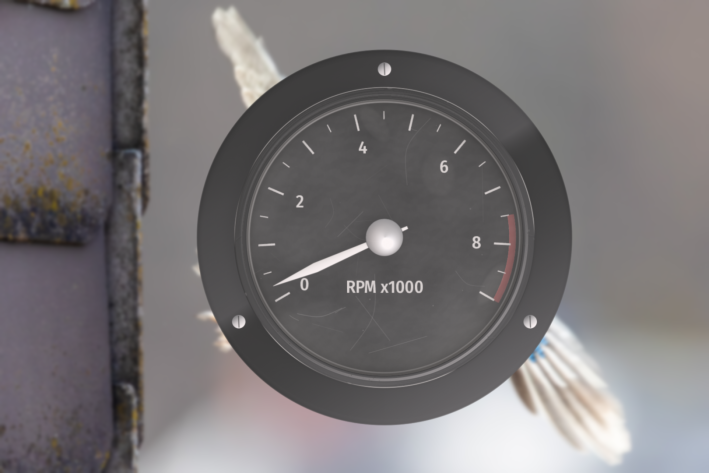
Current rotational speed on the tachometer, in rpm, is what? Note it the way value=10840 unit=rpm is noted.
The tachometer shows value=250 unit=rpm
